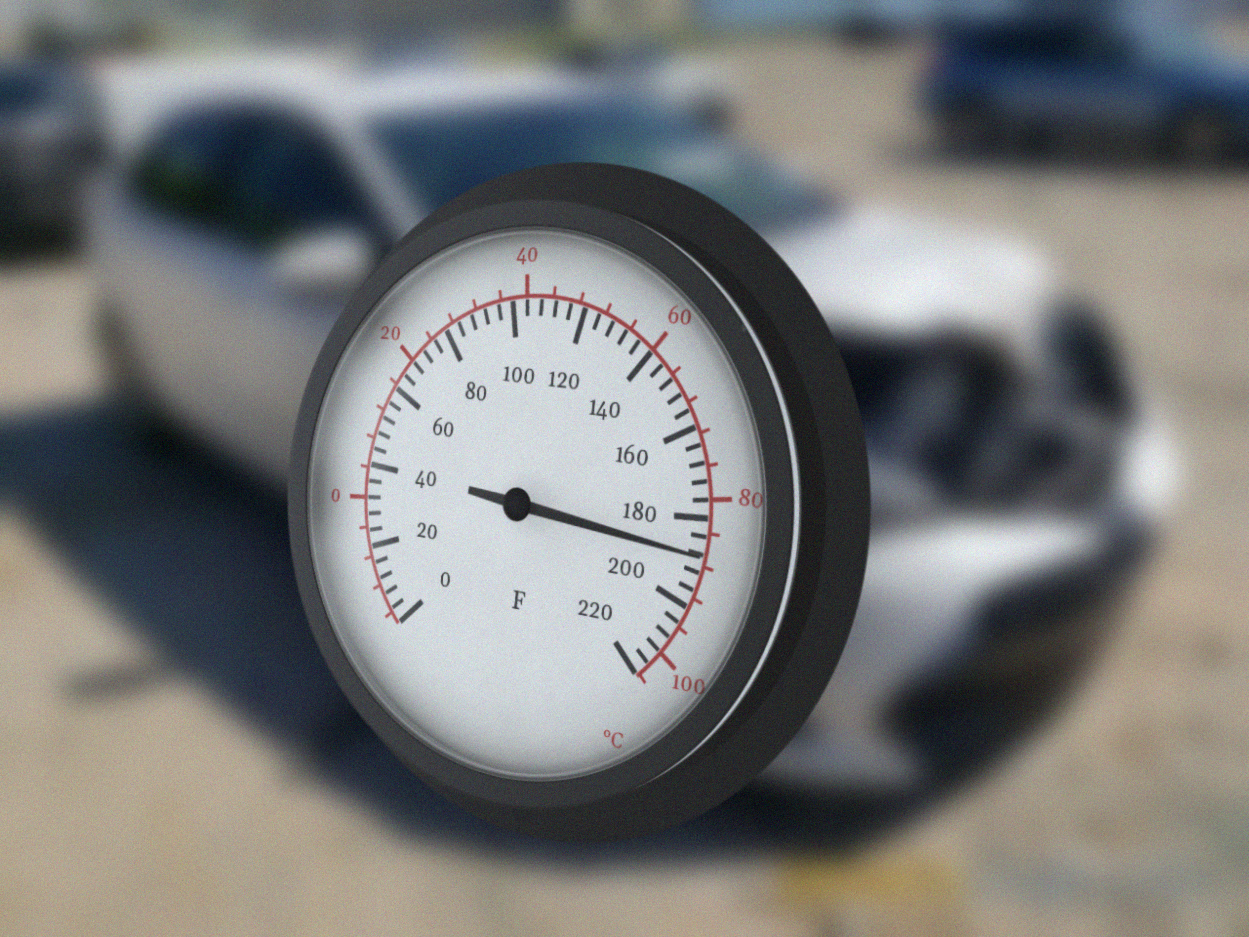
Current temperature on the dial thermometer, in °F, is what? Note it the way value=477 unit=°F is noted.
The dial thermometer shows value=188 unit=°F
